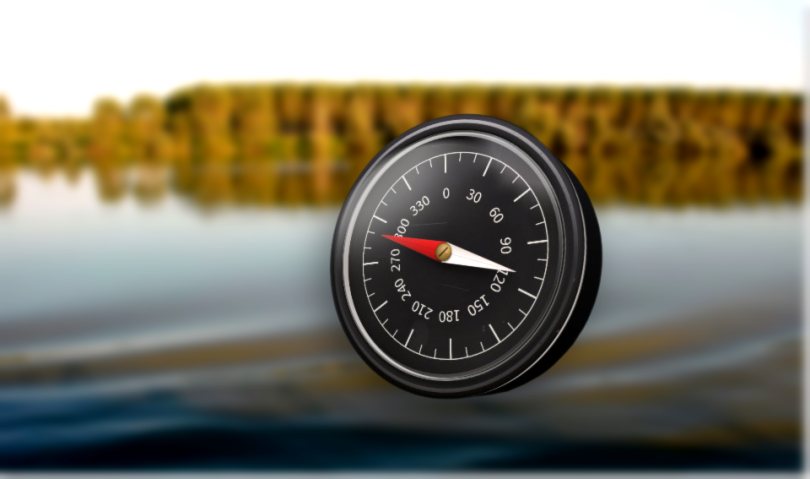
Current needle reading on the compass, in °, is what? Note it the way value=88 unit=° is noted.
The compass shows value=290 unit=°
